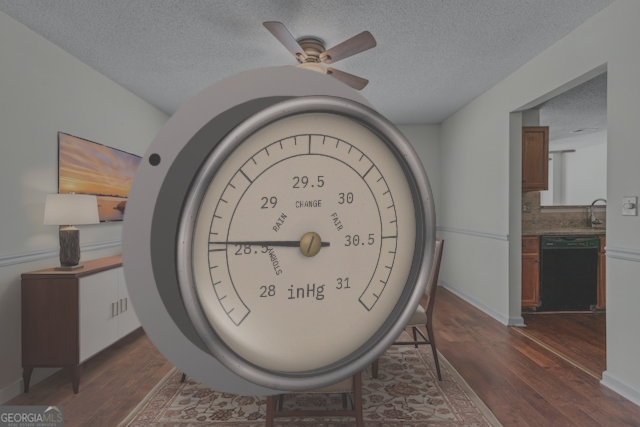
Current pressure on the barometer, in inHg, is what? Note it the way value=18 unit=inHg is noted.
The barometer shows value=28.55 unit=inHg
